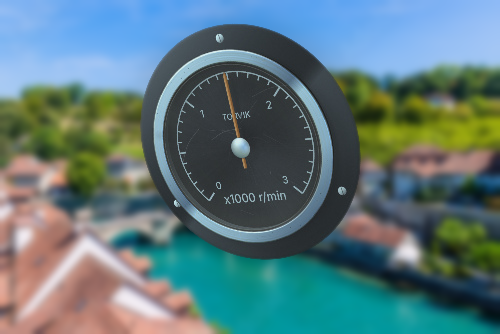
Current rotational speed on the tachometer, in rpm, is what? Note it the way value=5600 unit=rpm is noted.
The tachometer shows value=1500 unit=rpm
